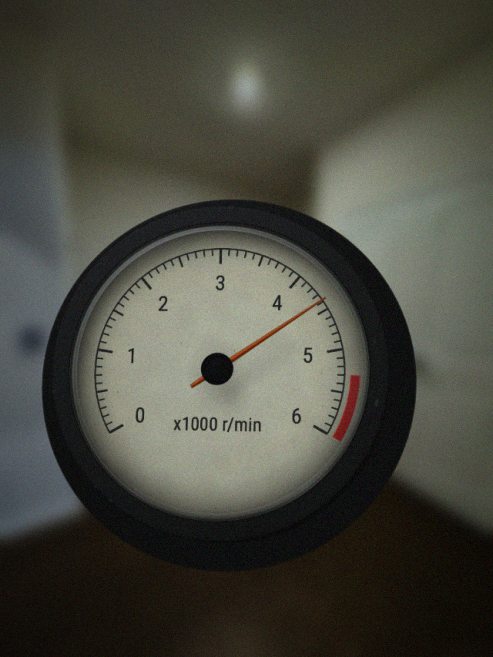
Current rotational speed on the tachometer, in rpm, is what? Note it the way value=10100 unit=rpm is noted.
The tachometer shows value=4400 unit=rpm
